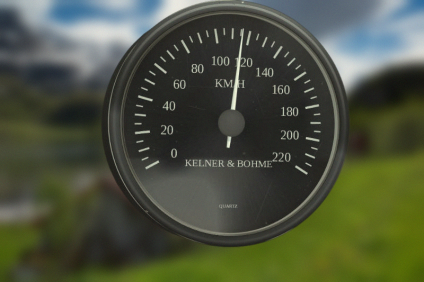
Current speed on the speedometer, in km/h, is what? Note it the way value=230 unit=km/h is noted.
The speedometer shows value=115 unit=km/h
